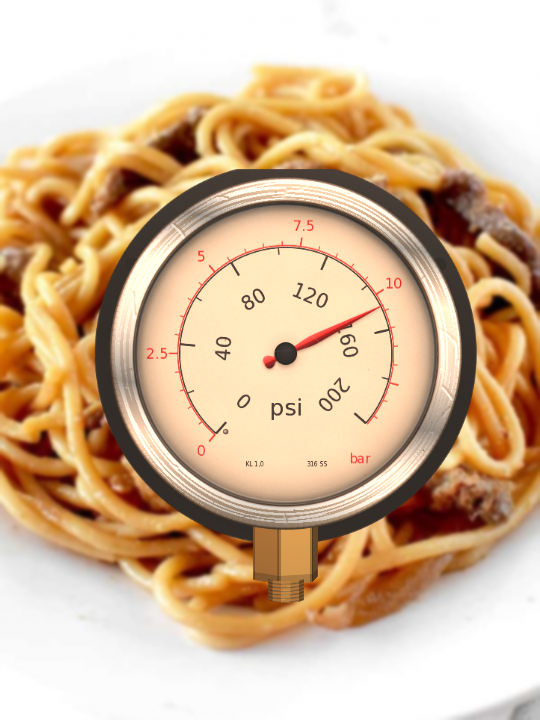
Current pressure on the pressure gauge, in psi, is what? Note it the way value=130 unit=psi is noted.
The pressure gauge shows value=150 unit=psi
